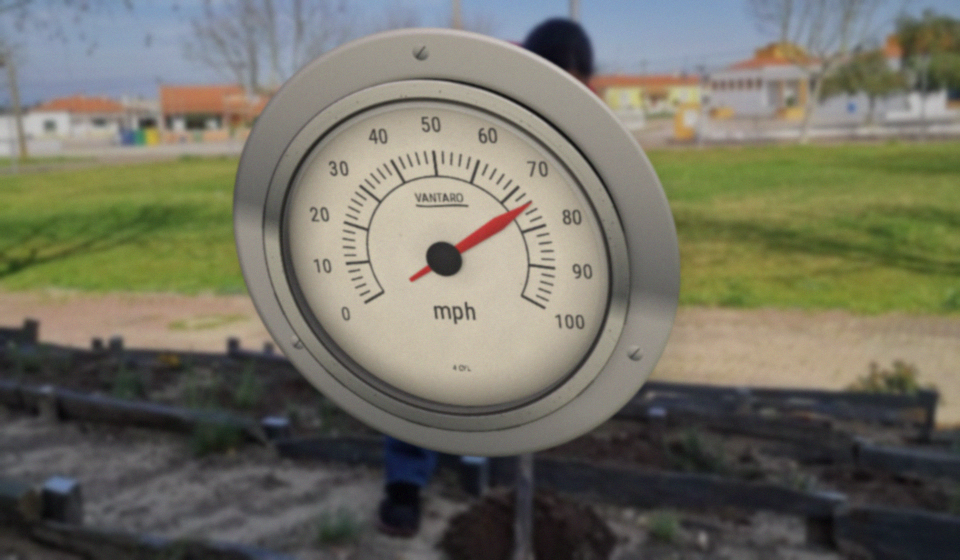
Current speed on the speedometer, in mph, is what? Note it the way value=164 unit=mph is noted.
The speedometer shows value=74 unit=mph
